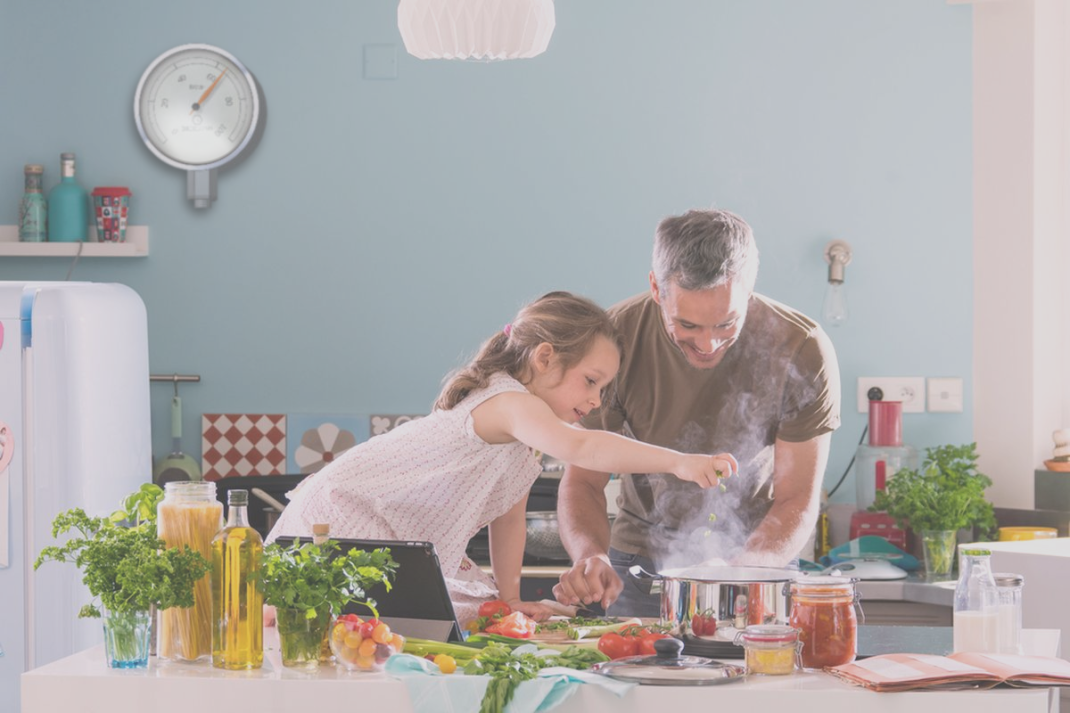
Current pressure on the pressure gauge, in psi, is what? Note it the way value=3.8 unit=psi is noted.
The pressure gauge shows value=65 unit=psi
